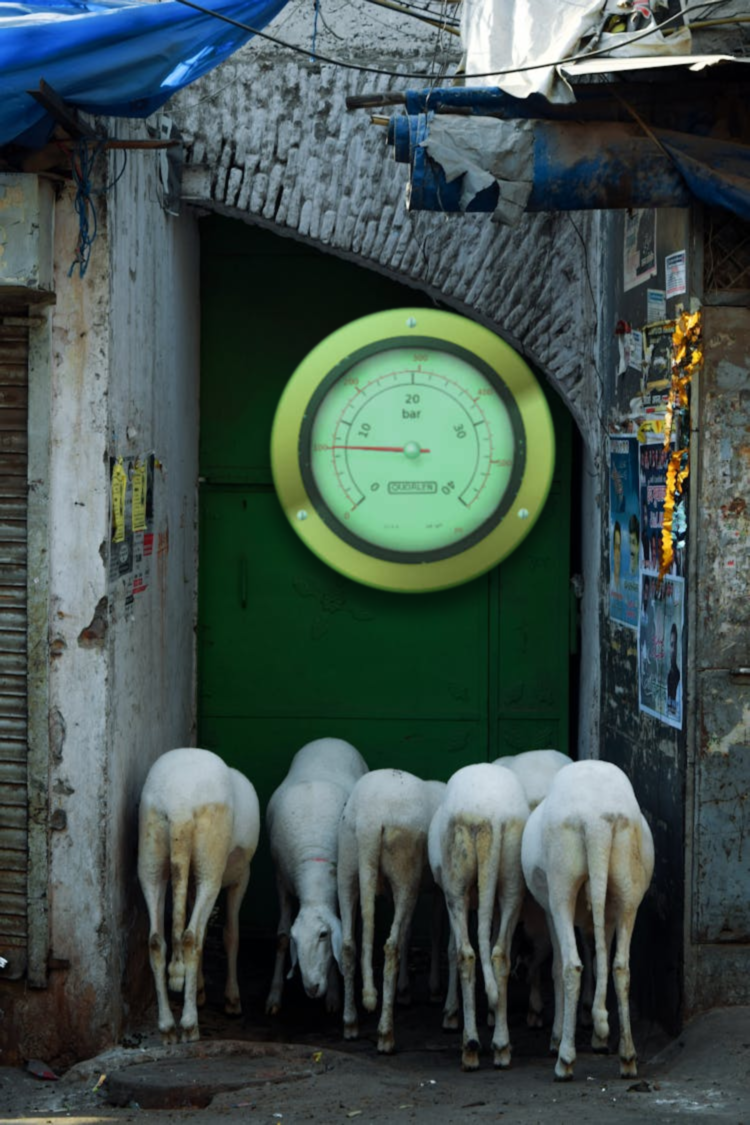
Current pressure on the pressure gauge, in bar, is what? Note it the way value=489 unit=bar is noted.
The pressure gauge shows value=7 unit=bar
